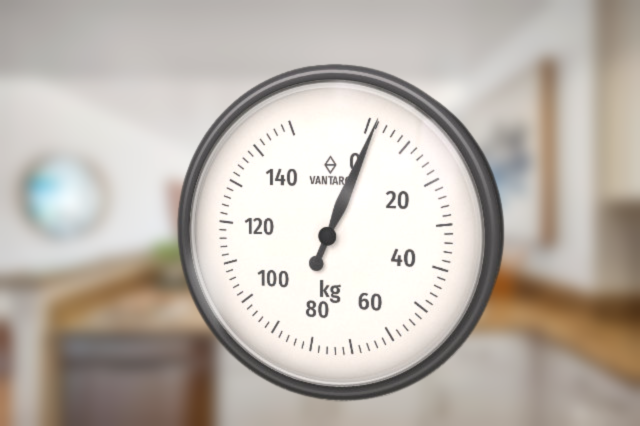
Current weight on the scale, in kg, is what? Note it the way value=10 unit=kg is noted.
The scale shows value=2 unit=kg
